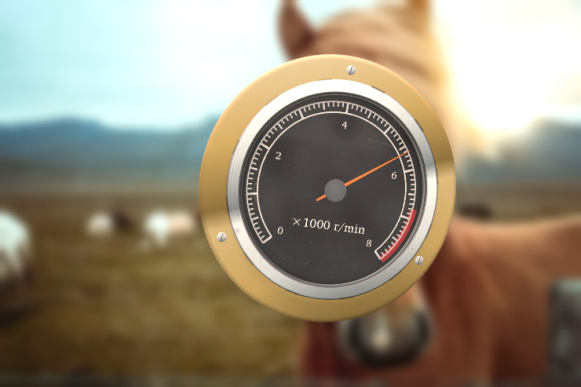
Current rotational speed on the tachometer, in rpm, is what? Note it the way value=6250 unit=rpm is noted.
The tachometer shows value=5600 unit=rpm
